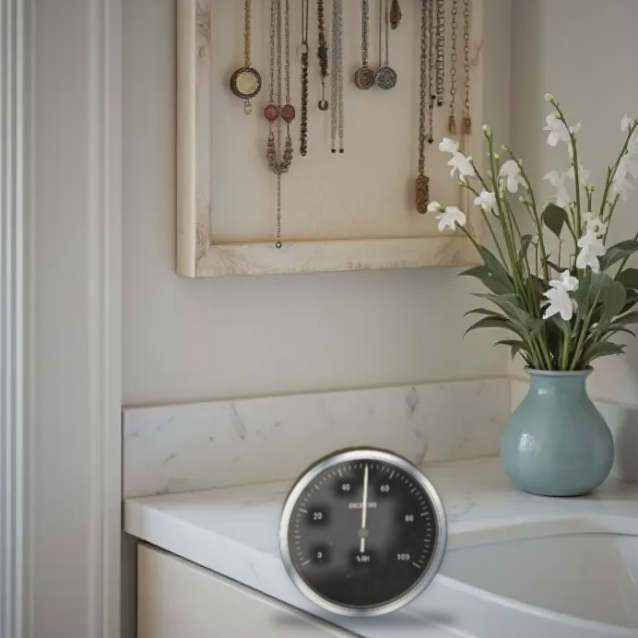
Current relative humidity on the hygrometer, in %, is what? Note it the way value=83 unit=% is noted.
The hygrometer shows value=50 unit=%
